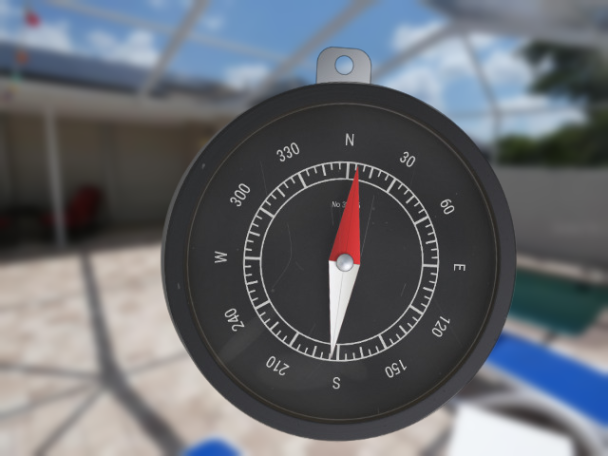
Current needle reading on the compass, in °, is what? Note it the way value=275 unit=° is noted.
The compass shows value=5 unit=°
